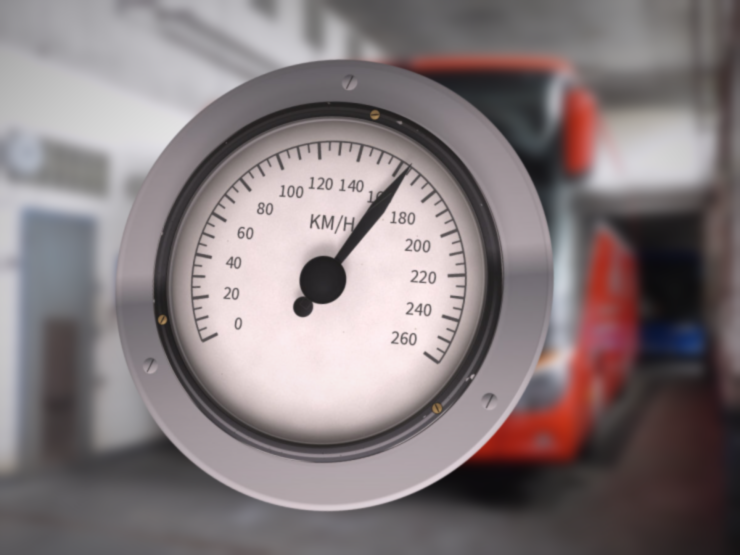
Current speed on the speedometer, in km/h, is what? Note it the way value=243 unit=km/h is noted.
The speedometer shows value=165 unit=km/h
